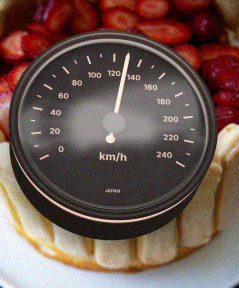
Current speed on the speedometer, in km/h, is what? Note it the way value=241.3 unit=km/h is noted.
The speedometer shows value=130 unit=km/h
